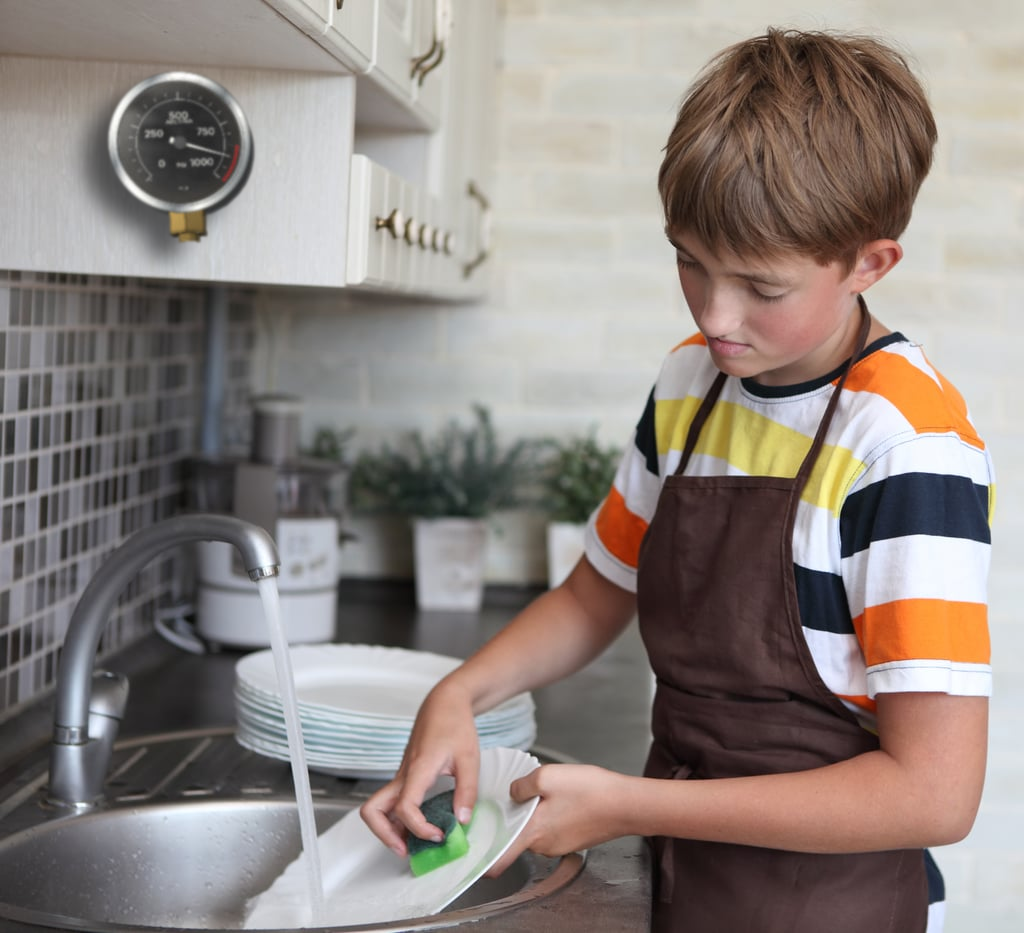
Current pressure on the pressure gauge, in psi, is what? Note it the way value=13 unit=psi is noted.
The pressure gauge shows value=900 unit=psi
